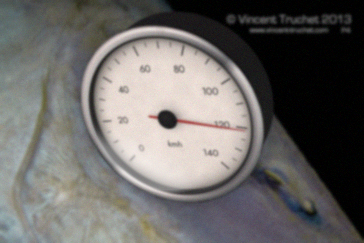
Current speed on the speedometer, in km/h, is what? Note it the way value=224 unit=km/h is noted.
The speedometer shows value=120 unit=km/h
